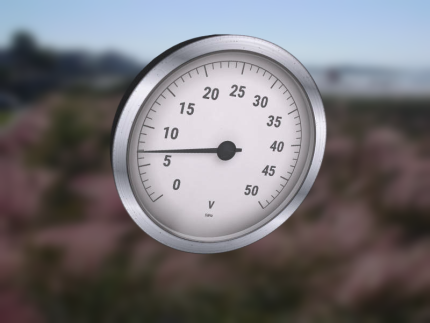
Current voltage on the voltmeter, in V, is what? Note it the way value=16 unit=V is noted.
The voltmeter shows value=7 unit=V
